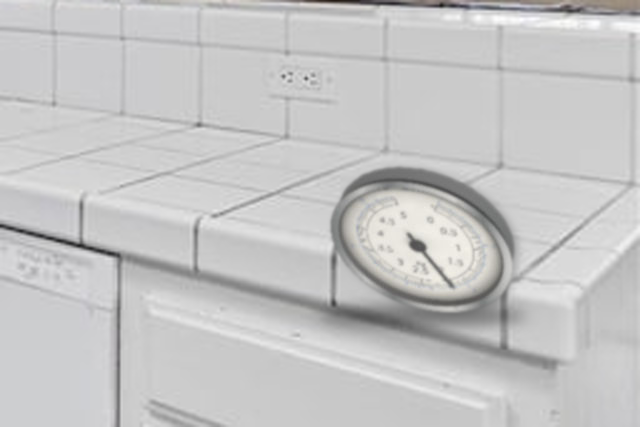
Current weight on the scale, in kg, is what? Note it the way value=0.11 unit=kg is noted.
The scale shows value=2 unit=kg
